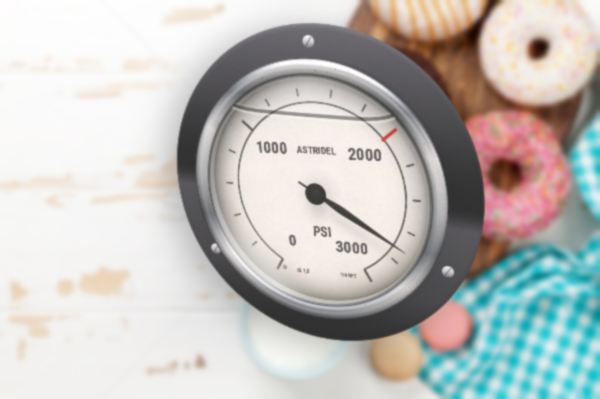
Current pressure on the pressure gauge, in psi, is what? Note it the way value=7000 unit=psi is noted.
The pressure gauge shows value=2700 unit=psi
